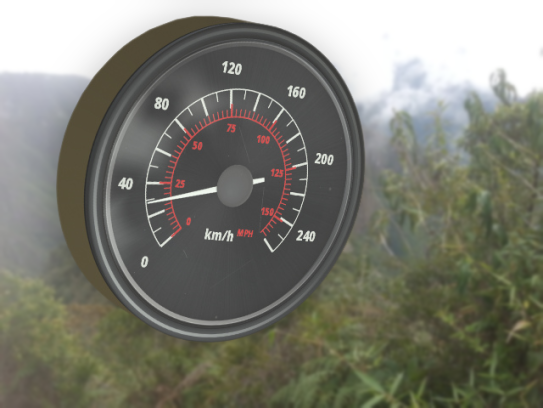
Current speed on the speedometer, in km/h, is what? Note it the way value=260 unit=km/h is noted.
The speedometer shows value=30 unit=km/h
